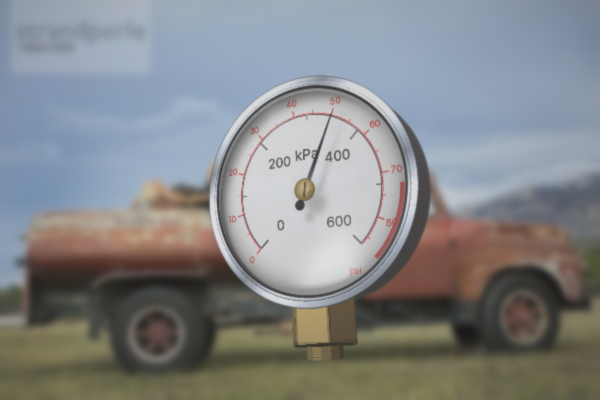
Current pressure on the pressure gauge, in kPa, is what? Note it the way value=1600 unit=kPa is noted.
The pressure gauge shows value=350 unit=kPa
